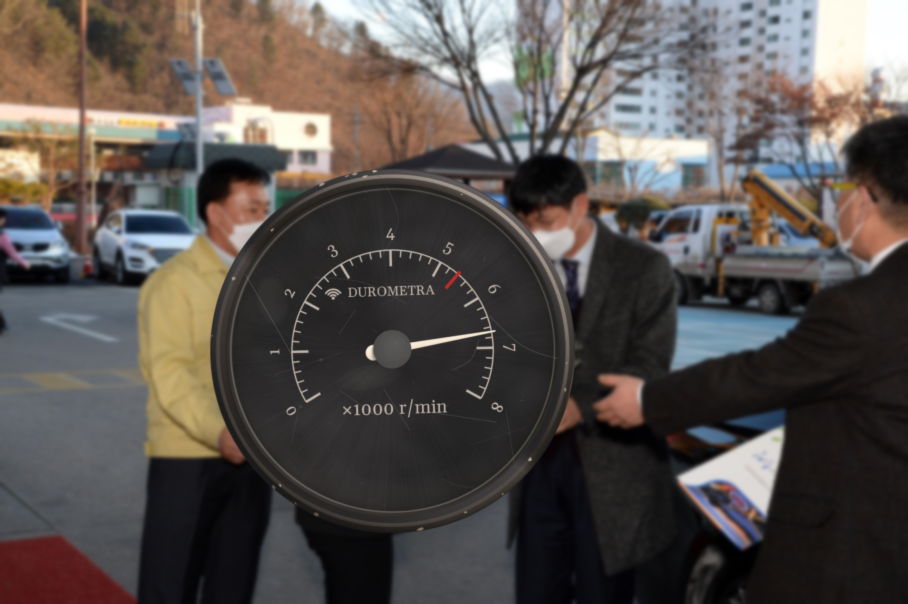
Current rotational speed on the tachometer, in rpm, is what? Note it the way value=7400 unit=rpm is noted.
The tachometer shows value=6700 unit=rpm
